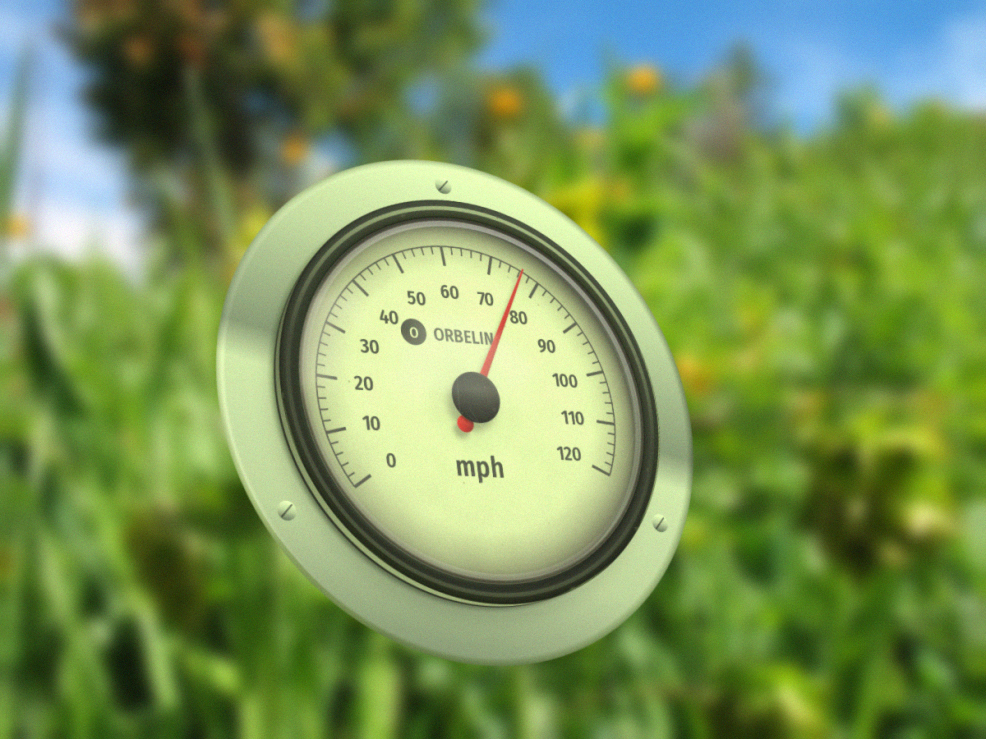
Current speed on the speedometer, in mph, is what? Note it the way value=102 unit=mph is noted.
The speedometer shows value=76 unit=mph
